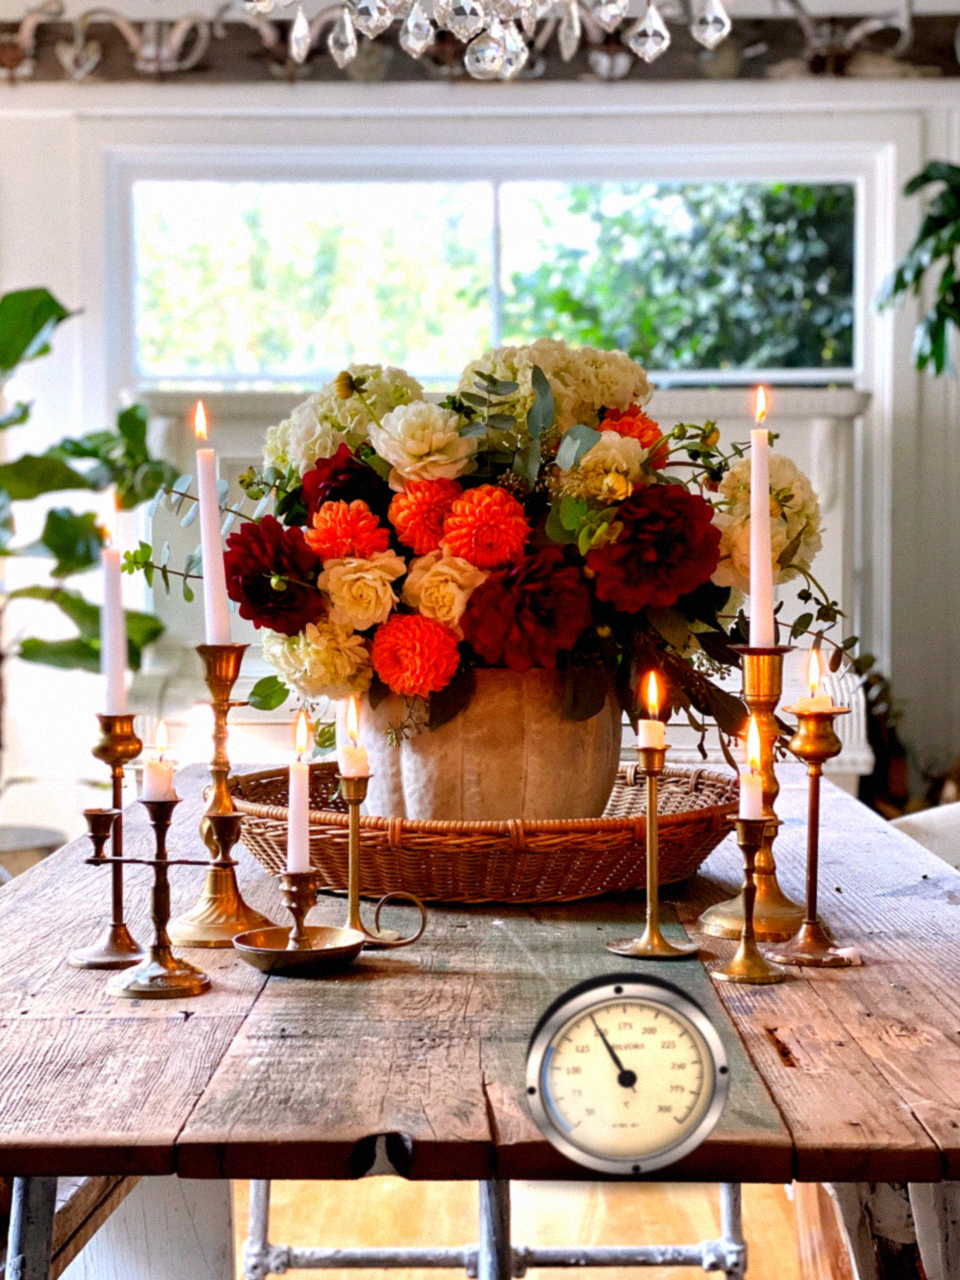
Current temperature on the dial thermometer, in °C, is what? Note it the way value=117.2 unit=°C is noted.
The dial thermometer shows value=150 unit=°C
